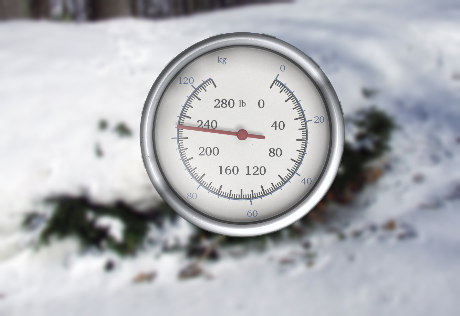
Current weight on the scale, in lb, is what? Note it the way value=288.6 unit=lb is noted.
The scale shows value=230 unit=lb
